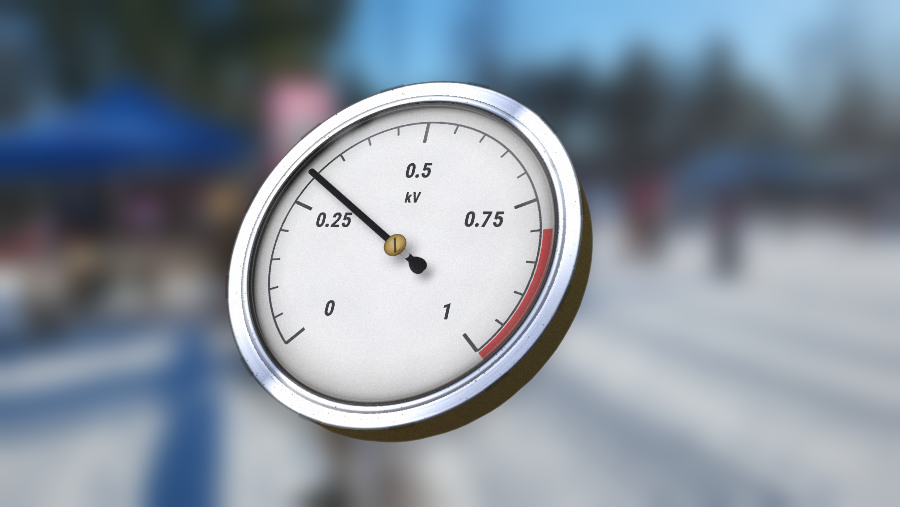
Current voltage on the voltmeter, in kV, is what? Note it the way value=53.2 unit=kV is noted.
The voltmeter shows value=0.3 unit=kV
